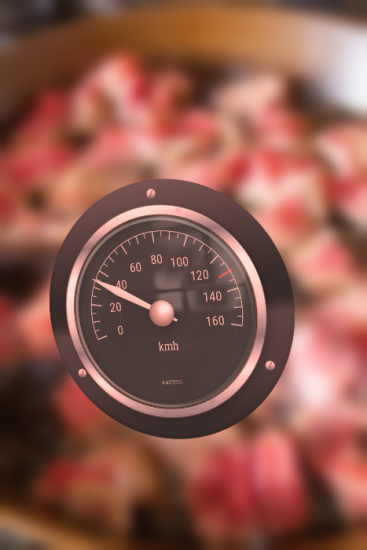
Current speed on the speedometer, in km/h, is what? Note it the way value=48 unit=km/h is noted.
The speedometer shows value=35 unit=km/h
